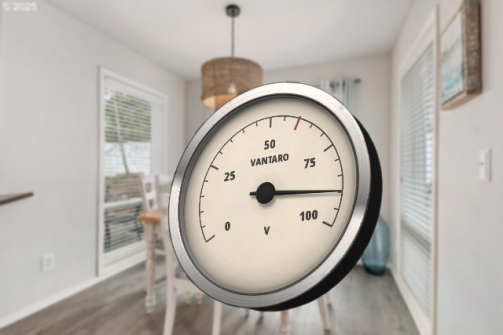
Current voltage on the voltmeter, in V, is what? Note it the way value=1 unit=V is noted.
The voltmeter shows value=90 unit=V
